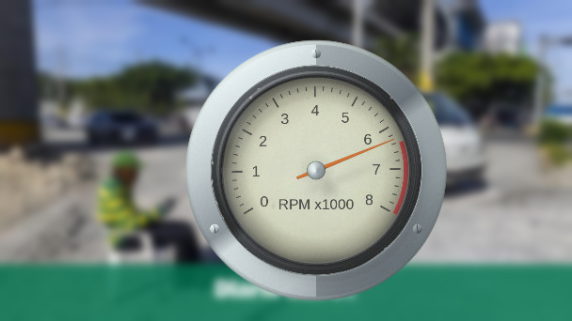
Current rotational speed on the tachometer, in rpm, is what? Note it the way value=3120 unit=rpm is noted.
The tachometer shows value=6300 unit=rpm
